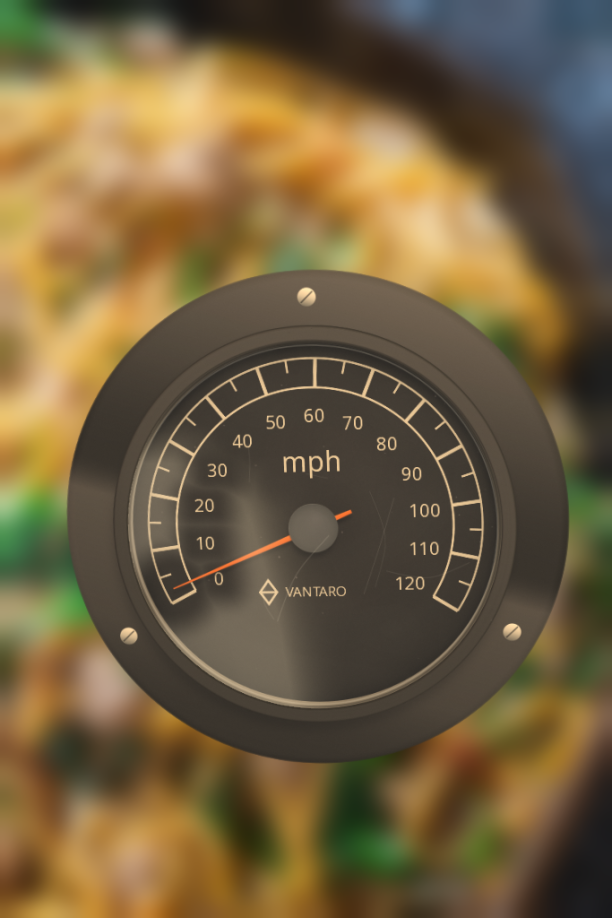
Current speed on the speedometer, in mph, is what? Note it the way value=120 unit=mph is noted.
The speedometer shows value=2.5 unit=mph
